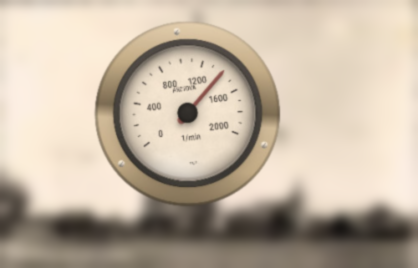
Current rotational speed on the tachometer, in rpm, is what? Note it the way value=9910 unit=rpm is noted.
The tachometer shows value=1400 unit=rpm
